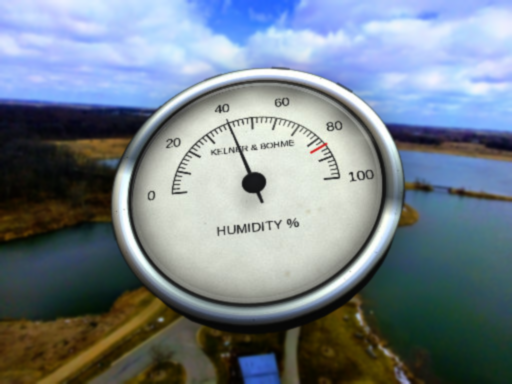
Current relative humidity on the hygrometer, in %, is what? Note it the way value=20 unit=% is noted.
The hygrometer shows value=40 unit=%
